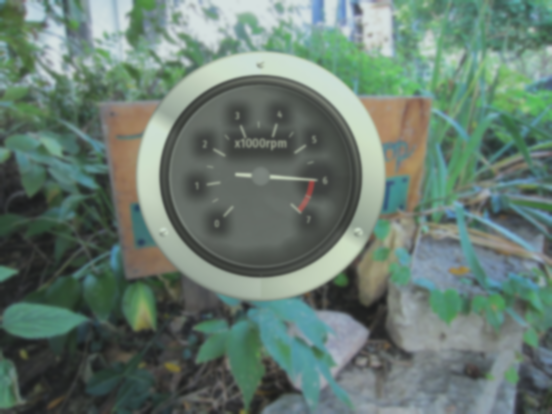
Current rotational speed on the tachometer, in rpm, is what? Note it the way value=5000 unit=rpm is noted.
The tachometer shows value=6000 unit=rpm
